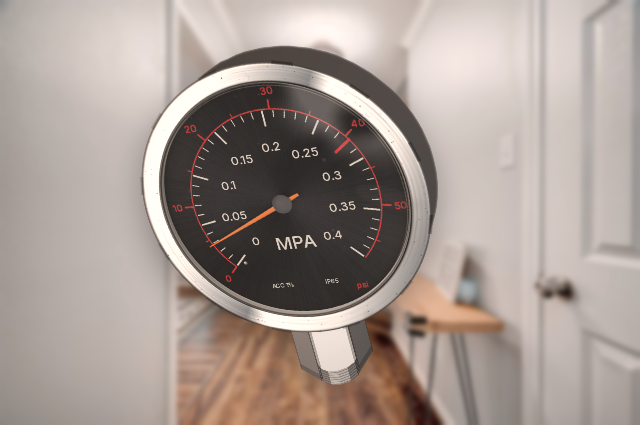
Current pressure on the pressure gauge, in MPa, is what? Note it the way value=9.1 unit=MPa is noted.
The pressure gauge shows value=0.03 unit=MPa
